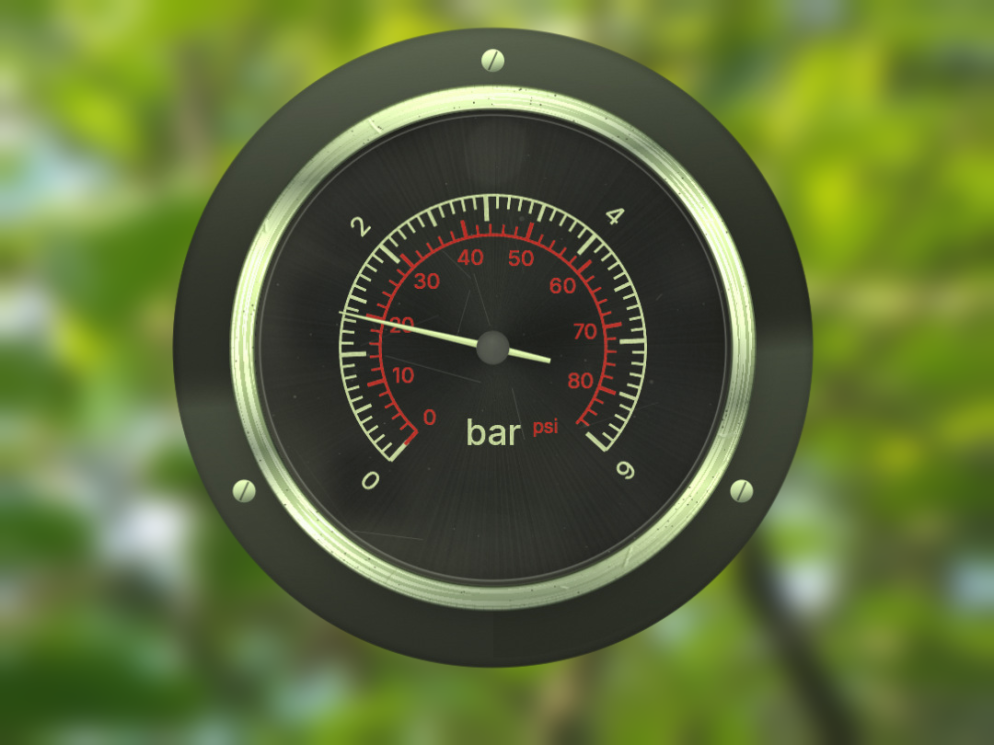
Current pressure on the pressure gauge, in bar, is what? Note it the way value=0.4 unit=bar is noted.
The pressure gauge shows value=1.35 unit=bar
